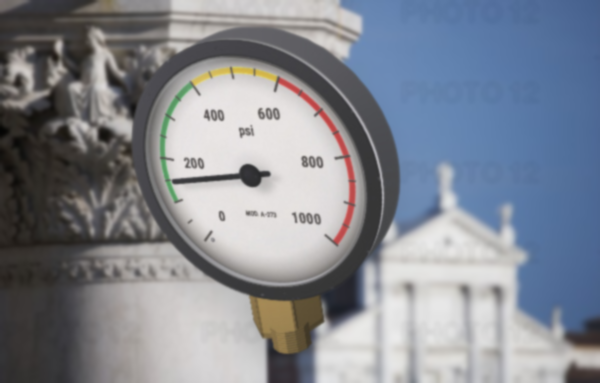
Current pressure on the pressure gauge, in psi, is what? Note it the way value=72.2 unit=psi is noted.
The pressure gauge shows value=150 unit=psi
